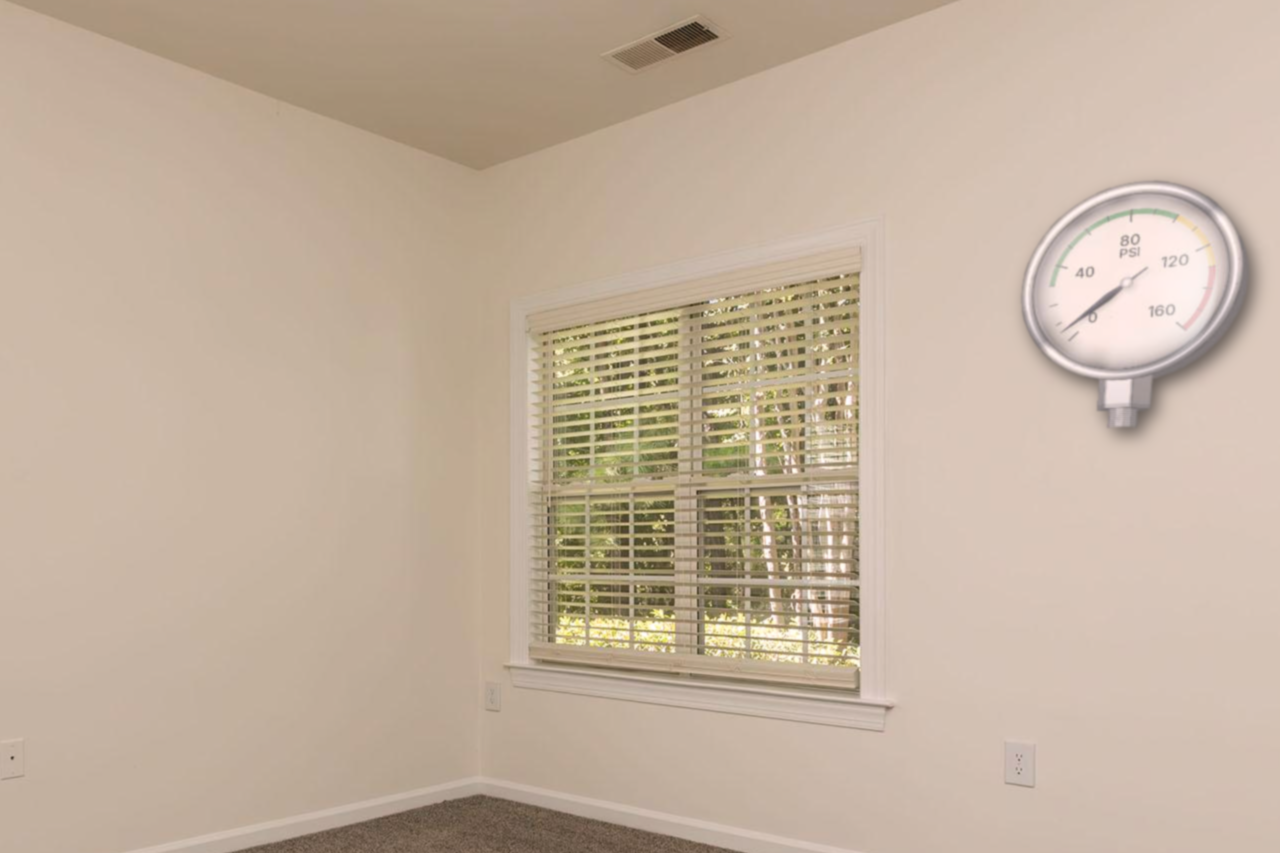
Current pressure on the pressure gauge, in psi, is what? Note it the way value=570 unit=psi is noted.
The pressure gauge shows value=5 unit=psi
